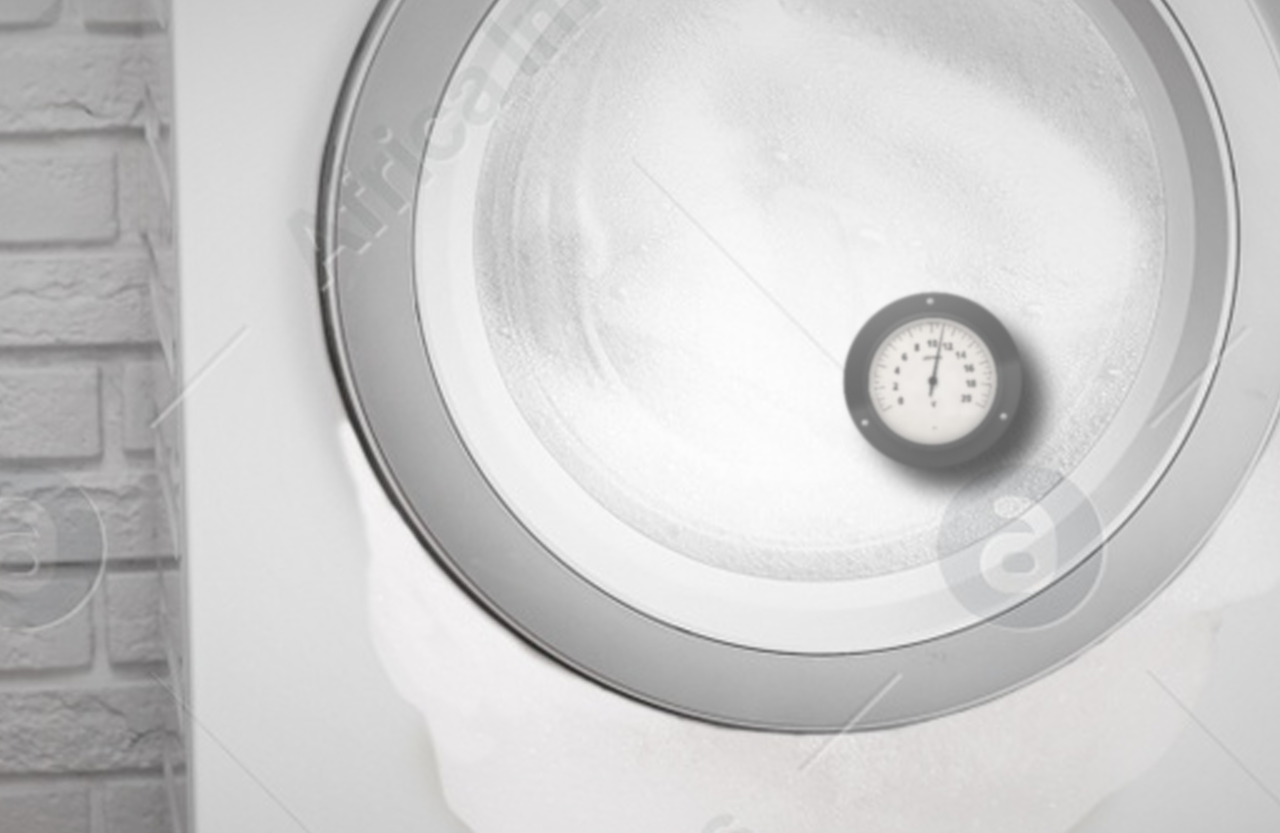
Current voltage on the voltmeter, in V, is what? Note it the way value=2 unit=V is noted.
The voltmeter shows value=11 unit=V
